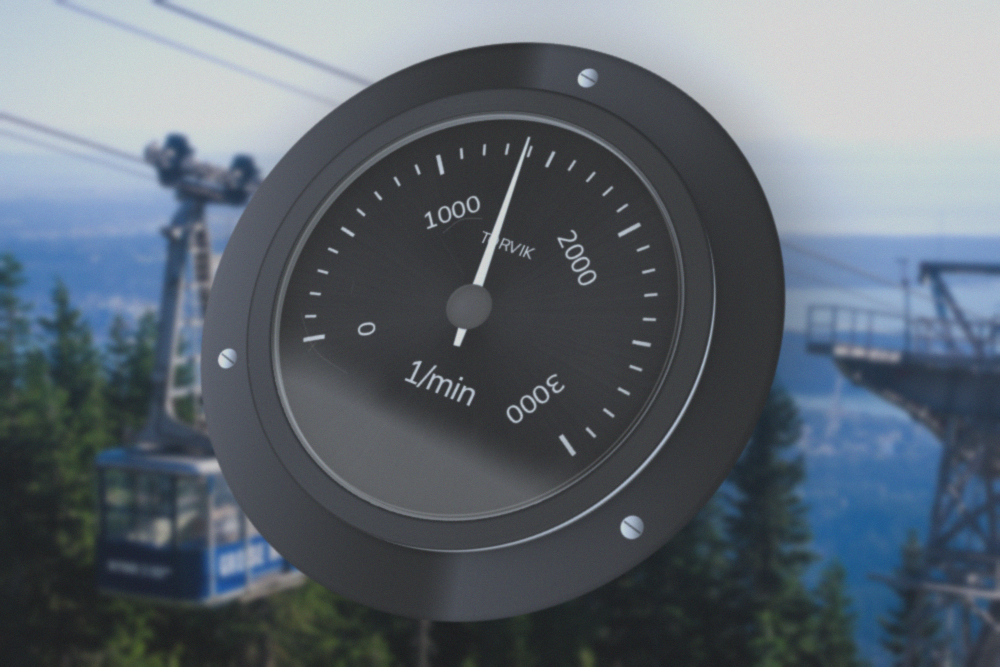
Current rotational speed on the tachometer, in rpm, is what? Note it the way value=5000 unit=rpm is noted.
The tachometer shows value=1400 unit=rpm
